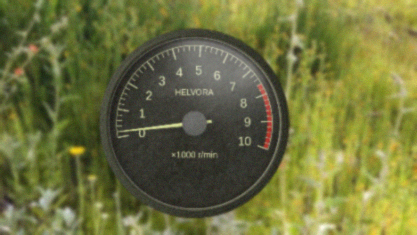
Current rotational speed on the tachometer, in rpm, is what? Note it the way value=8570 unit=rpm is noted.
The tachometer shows value=200 unit=rpm
